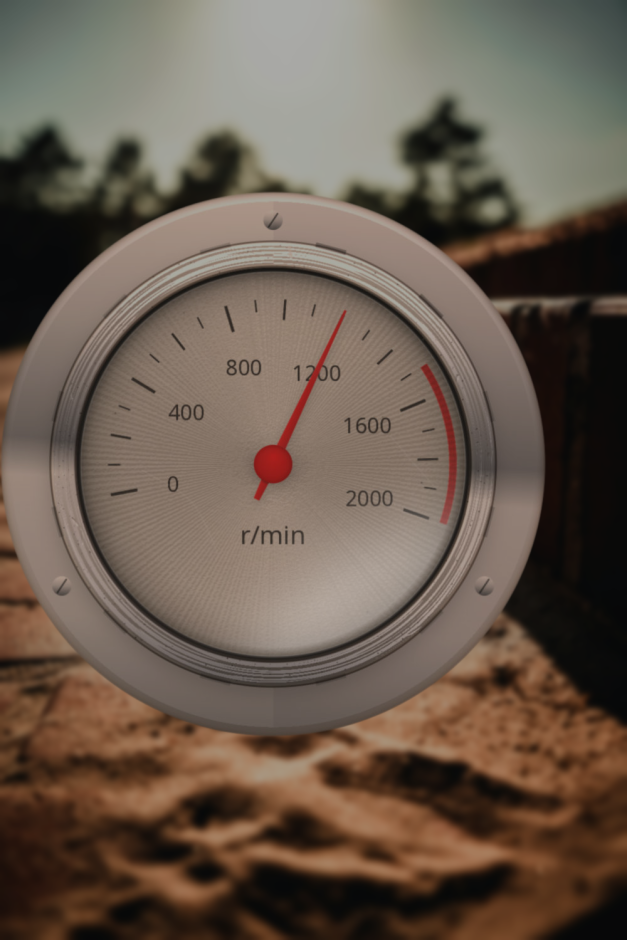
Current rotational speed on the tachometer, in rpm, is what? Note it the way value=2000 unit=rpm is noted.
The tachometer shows value=1200 unit=rpm
